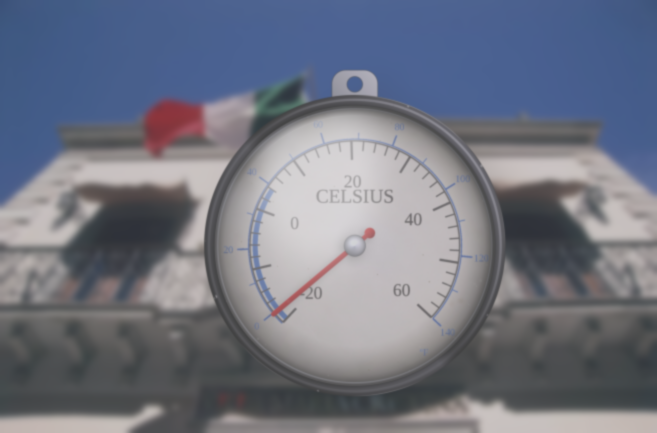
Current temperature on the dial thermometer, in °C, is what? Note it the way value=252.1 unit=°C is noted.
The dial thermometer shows value=-18 unit=°C
